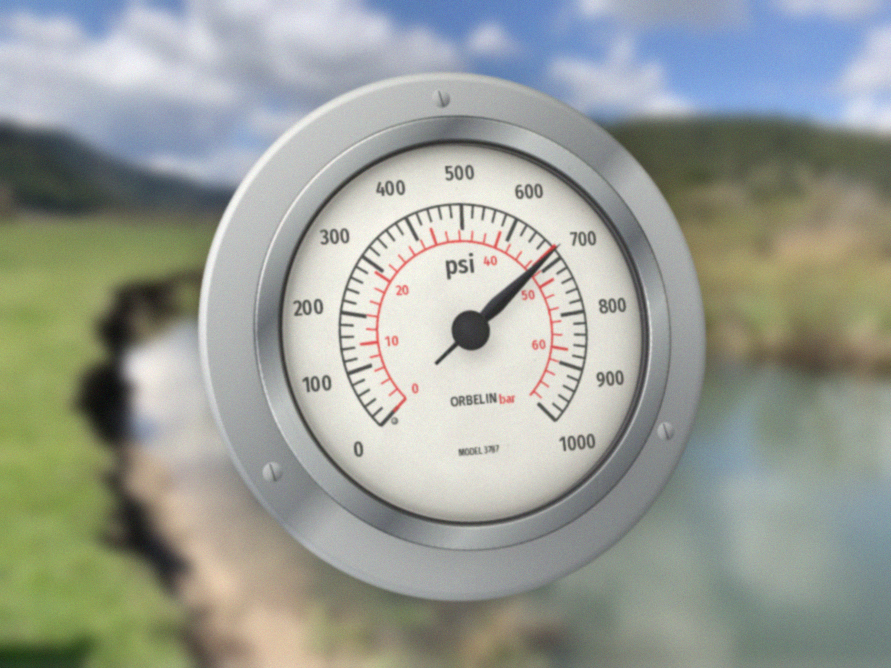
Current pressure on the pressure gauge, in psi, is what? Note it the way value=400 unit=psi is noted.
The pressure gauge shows value=680 unit=psi
